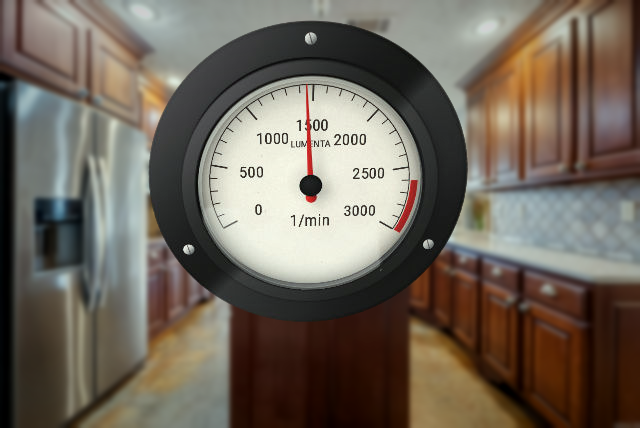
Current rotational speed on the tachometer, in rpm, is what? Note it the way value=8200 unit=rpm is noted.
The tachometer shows value=1450 unit=rpm
